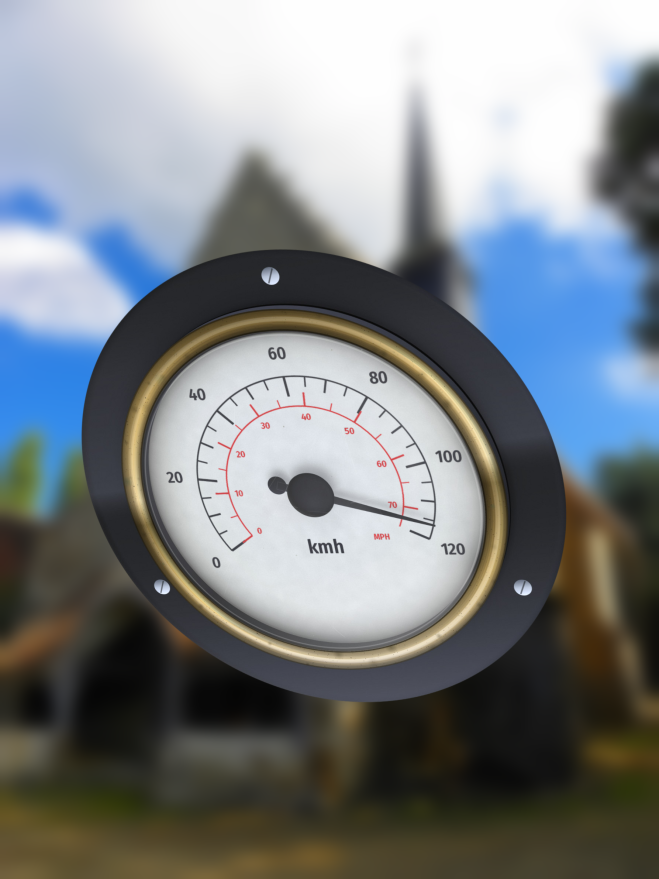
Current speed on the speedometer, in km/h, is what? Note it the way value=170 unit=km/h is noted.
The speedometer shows value=115 unit=km/h
